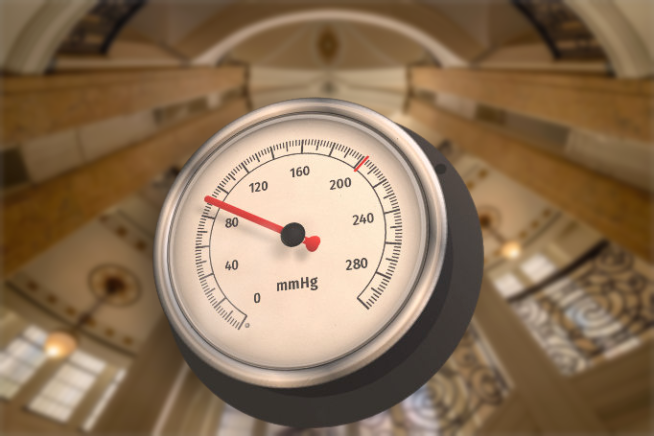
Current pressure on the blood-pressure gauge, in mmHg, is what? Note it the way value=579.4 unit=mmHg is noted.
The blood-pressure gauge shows value=90 unit=mmHg
